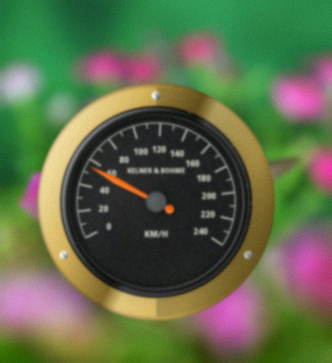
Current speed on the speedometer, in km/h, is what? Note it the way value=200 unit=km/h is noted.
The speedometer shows value=55 unit=km/h
